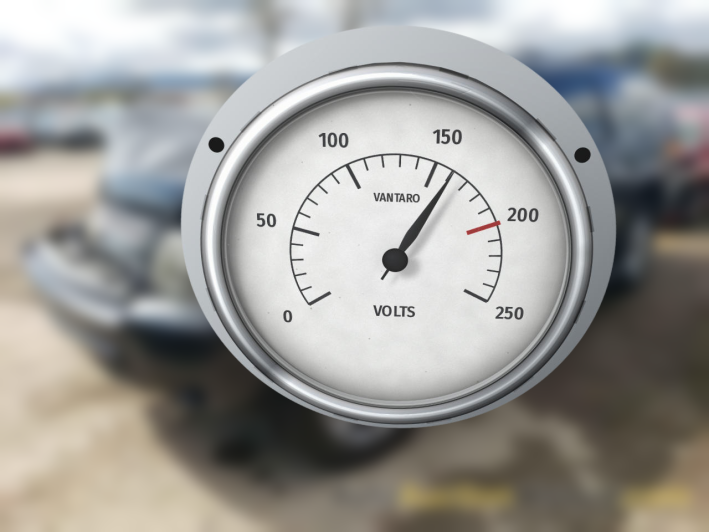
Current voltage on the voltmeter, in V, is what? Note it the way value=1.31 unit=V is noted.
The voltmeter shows value=160 unit=V
